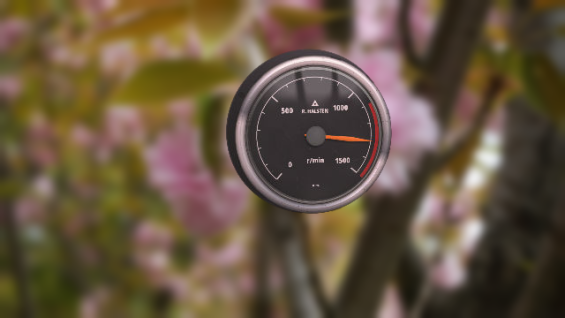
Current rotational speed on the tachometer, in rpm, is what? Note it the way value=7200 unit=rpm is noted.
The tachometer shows value=1300 unit=rpm
